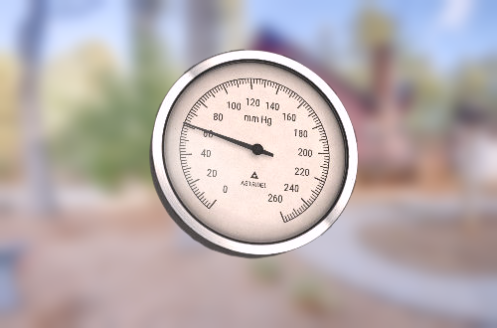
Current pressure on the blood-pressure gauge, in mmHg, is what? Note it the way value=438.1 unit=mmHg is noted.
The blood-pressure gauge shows value=60 unit=mmHg
